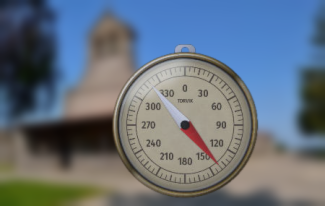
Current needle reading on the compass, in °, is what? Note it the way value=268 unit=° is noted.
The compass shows value=140 unit=°
